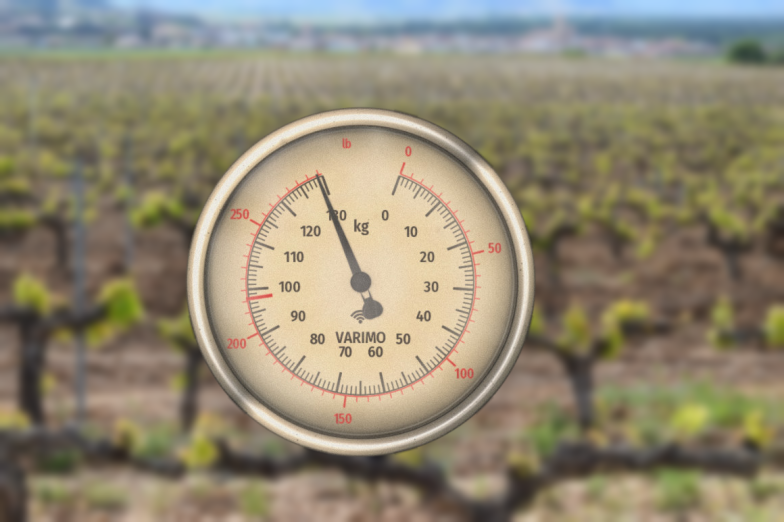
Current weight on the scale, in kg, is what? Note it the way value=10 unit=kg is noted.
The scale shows value=129 unit=kg
